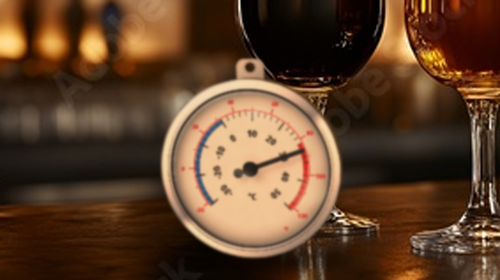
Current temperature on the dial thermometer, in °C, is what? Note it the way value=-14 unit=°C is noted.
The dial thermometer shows value=30 unit=°C
